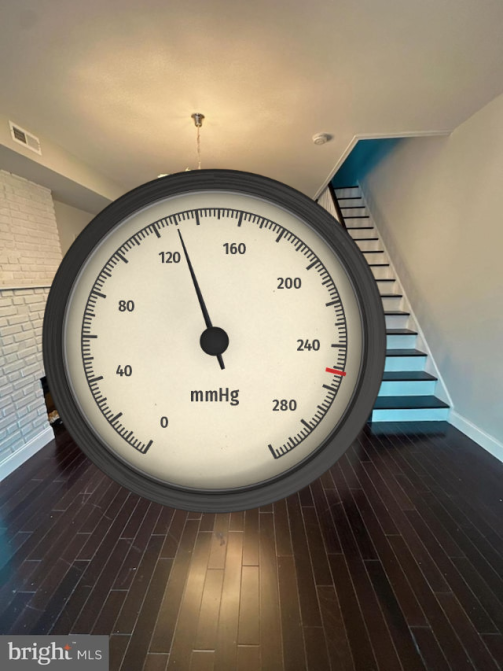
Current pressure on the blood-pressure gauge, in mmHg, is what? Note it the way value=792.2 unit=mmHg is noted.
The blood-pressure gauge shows value=130 unit=mmHg
